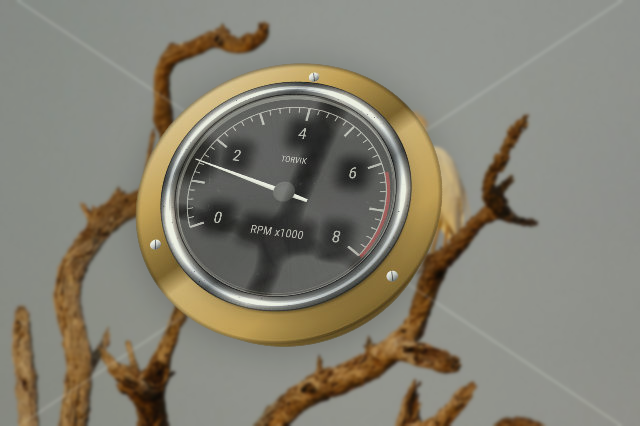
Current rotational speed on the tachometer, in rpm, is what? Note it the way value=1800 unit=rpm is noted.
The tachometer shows value=1400 unit=rpm
